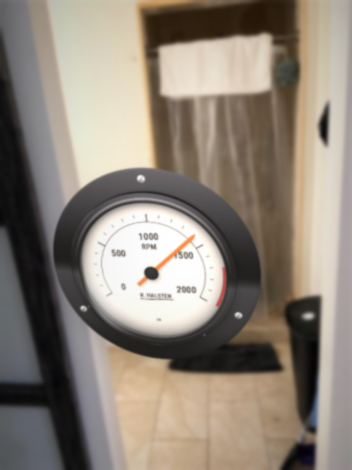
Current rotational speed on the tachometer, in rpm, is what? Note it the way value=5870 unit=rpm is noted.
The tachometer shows value=1400 unit=rpm
